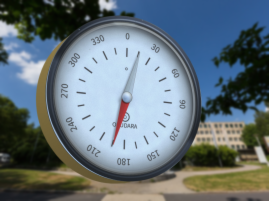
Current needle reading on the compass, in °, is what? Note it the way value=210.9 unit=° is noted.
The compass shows value=195 unit=°
